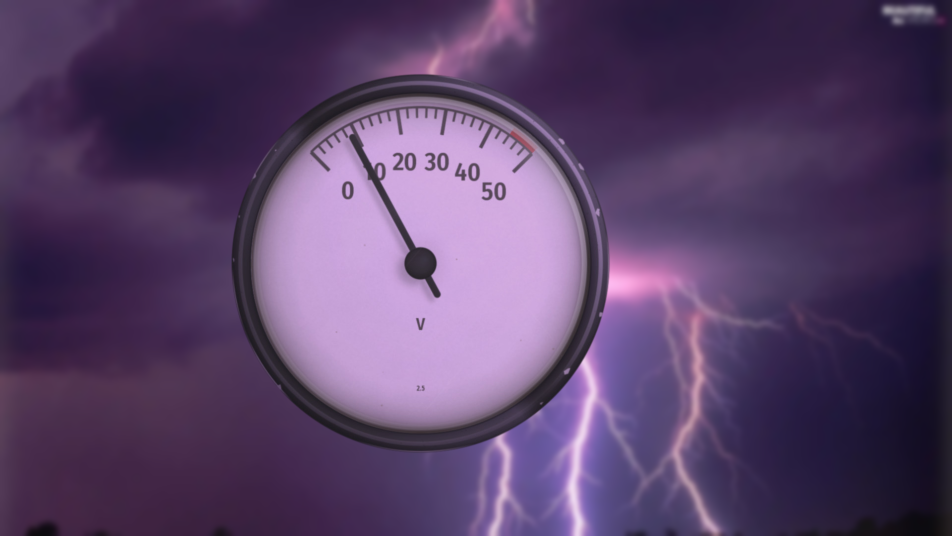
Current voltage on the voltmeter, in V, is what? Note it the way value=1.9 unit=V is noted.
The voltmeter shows value=9 unit=V
